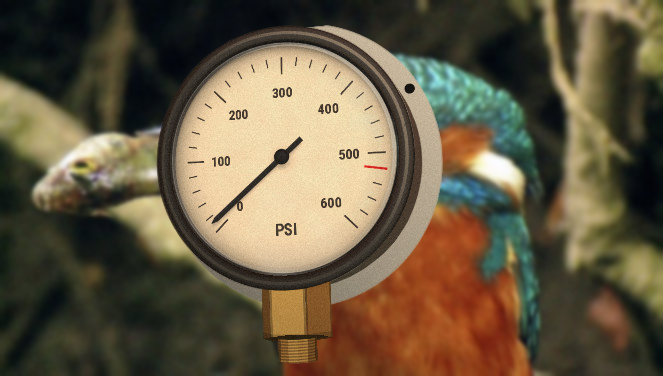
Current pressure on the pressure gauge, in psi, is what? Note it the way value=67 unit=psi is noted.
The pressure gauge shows value=10 unit=psi
